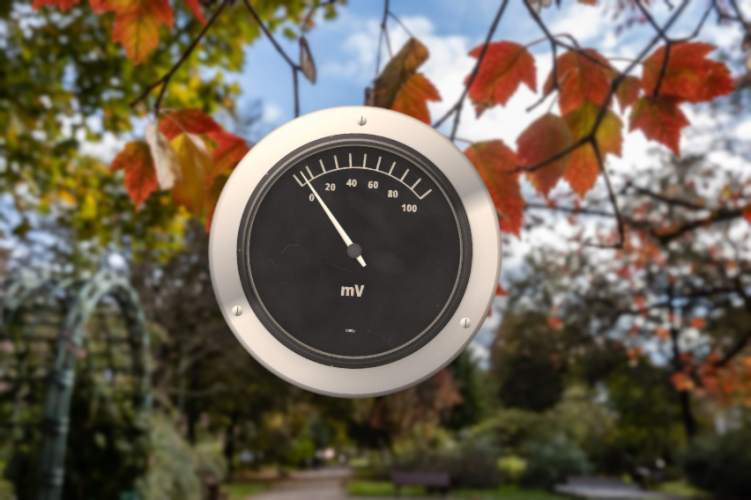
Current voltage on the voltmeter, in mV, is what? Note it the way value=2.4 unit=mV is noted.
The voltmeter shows value=5 unit=mV
